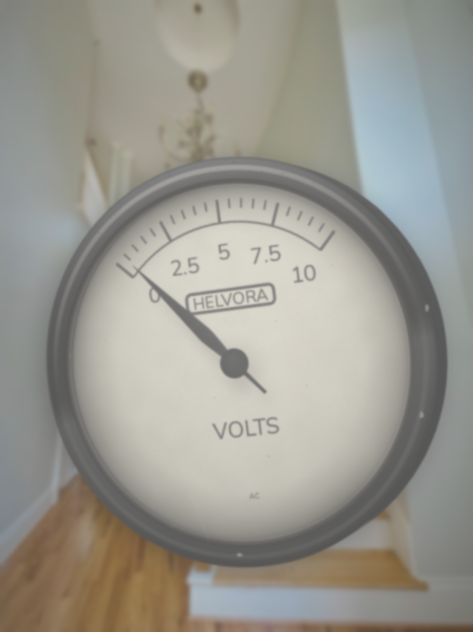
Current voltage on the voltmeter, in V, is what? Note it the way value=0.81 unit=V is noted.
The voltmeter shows value=0.5 unit=V
